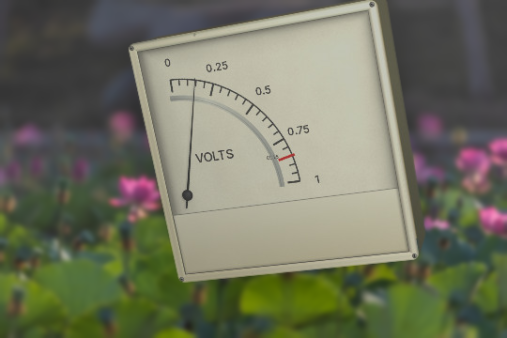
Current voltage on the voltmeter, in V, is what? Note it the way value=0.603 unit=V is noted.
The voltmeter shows value=0.15 unit=V
